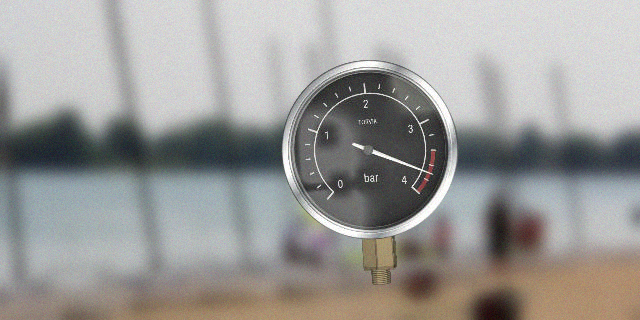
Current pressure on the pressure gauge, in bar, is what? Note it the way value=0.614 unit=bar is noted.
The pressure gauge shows value=3.7 unit=bar
